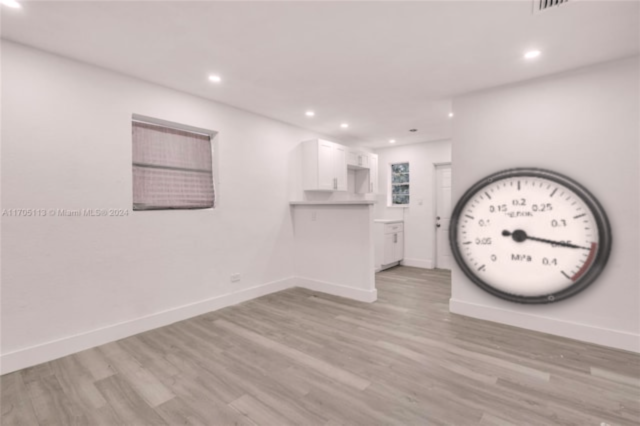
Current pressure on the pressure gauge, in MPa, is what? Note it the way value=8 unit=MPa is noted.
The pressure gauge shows value=0.35 unit=MPa
